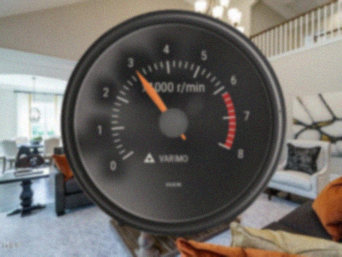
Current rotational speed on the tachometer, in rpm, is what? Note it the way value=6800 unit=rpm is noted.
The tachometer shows value=3000 unit=rpm
